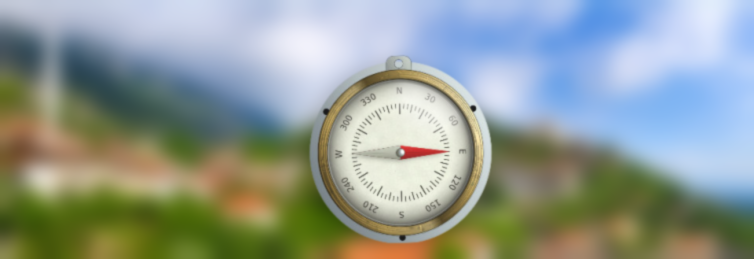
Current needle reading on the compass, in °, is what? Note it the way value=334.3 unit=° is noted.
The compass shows value=90 unit=°
